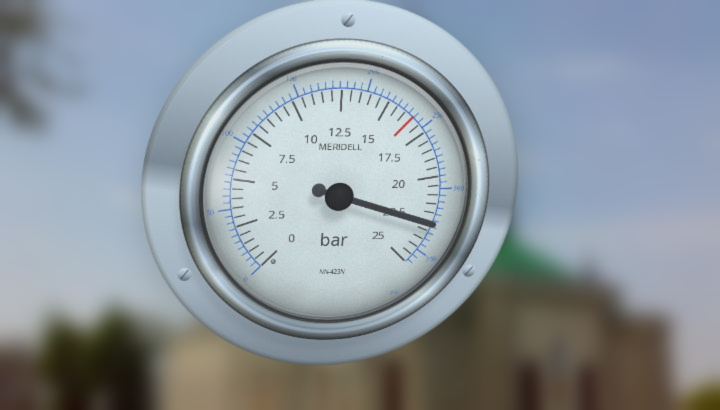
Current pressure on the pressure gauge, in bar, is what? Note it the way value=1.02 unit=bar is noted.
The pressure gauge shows value=22.5 unit=bar
